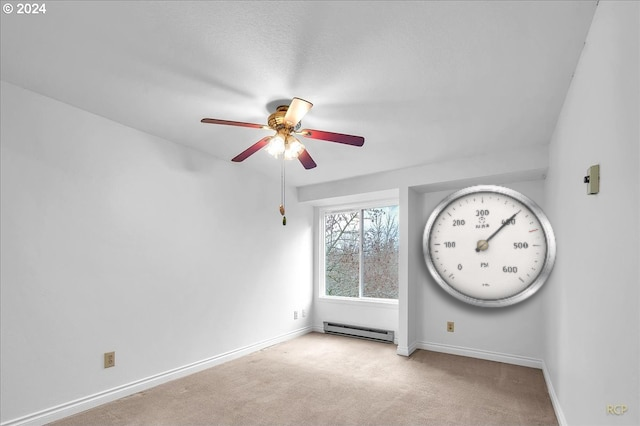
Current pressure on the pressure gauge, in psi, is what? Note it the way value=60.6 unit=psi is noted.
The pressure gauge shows value=400 unit=psi
